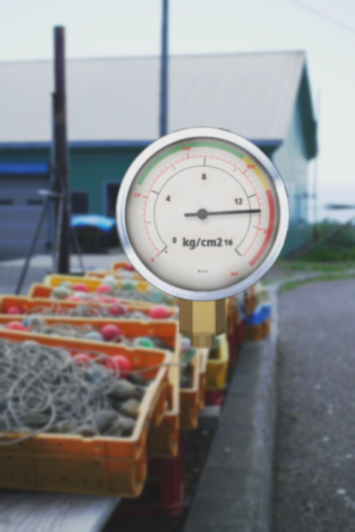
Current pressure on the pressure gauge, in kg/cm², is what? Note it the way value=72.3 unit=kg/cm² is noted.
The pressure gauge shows value=13 unit=kg/cm²
